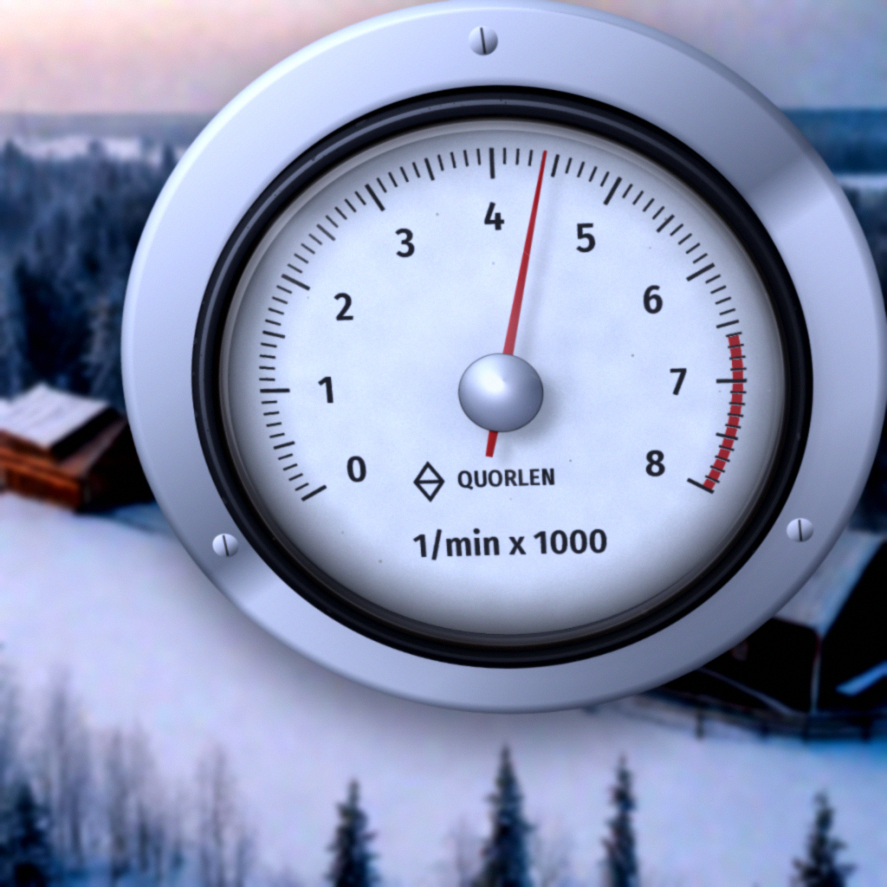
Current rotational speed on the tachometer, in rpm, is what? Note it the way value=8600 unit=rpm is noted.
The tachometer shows value=4400 unit=rpm
